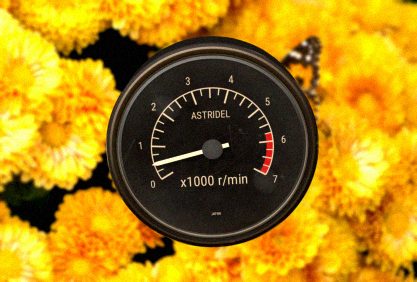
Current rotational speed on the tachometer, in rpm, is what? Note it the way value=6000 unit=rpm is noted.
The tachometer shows value=500 unit=rpm
